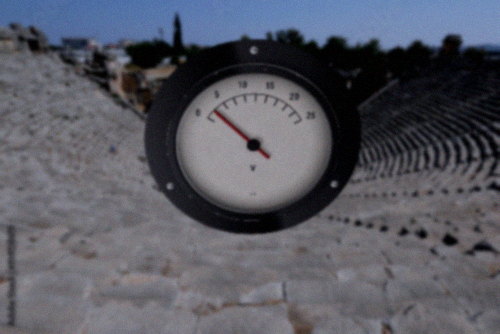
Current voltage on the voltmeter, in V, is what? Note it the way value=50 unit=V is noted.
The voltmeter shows value=2.5 unit=V
